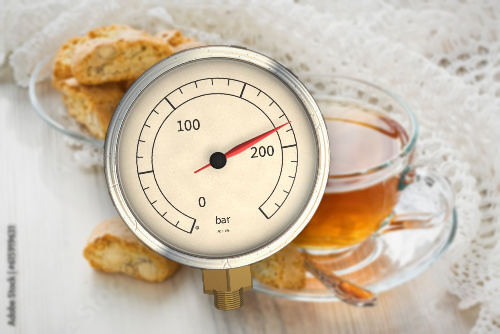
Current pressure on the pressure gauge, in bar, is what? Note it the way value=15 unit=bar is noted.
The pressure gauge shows value=185 unit=bar
